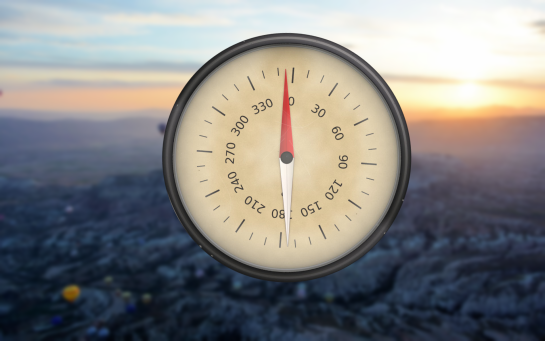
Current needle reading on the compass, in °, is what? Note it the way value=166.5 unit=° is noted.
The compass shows value=355 unit=°
